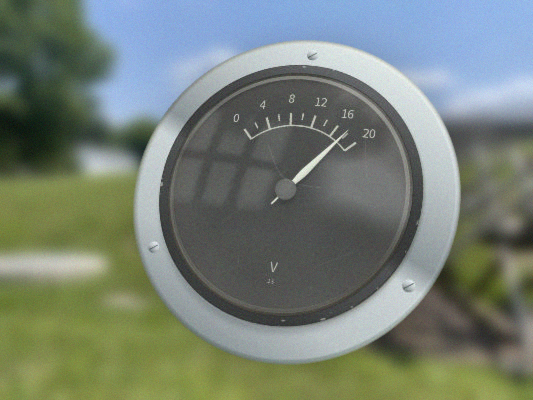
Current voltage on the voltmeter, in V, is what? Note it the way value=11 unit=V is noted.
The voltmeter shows value=18 unit=V
